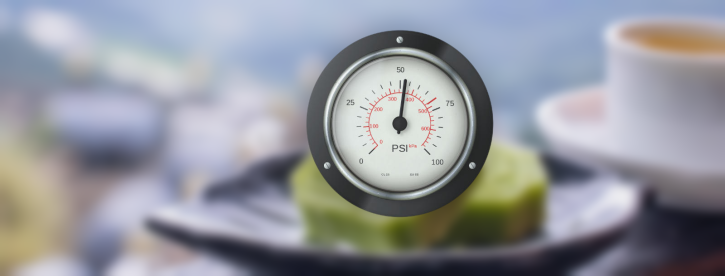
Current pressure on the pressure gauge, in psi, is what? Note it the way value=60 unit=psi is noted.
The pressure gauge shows value=52.5 unit=psi
